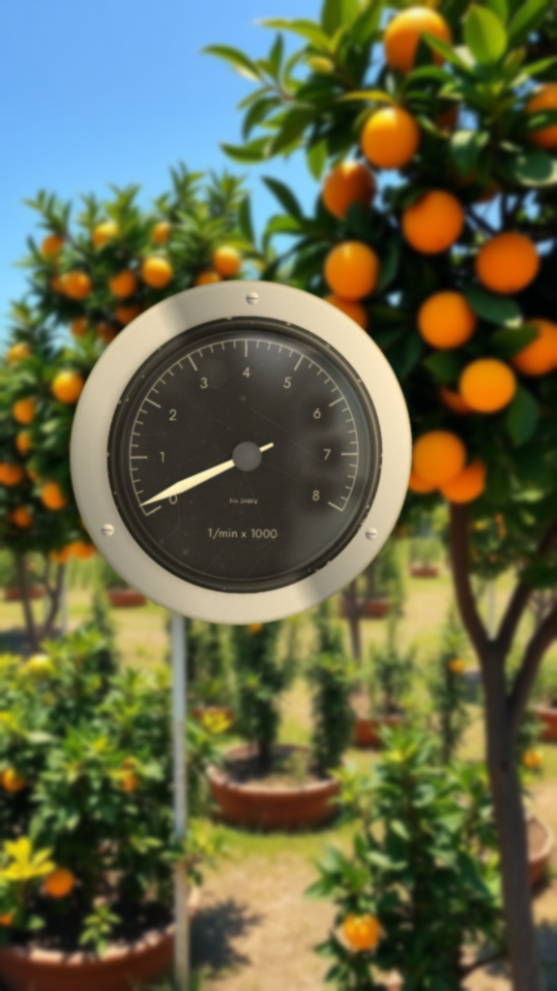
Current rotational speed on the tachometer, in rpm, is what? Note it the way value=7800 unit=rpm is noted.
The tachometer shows value=200 unit=rpm
